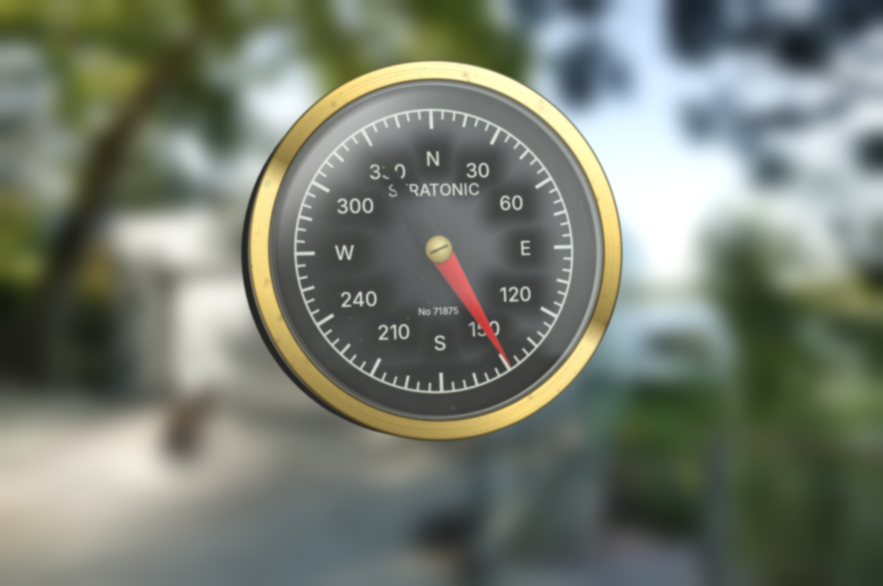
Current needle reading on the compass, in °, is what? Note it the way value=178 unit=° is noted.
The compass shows value=150 unit=°
